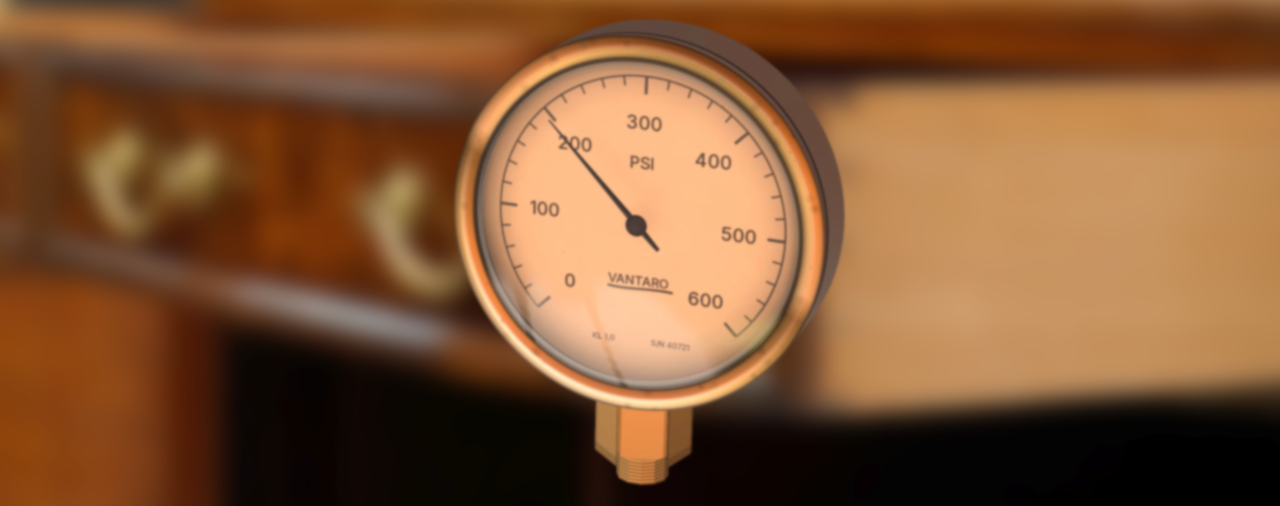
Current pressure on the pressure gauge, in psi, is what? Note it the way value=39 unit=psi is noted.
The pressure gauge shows value=200 unit=psi
